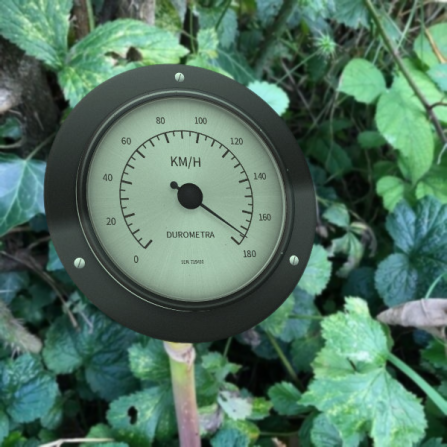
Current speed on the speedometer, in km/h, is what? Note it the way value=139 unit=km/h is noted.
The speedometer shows value=175 unit=km/h
